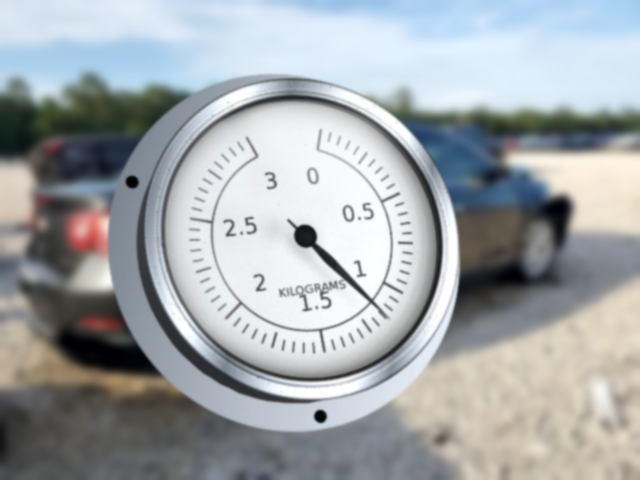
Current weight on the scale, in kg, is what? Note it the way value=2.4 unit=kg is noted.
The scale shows value=1.15 unit=kg
